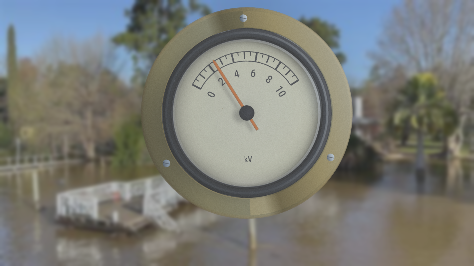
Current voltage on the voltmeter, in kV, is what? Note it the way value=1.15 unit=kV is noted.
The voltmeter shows value=2.5 unit=kV
